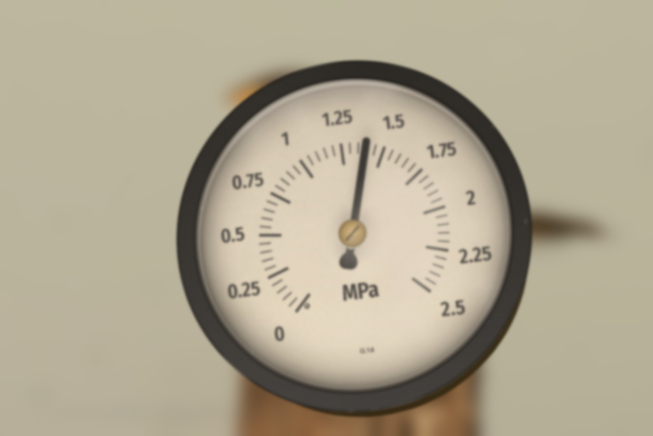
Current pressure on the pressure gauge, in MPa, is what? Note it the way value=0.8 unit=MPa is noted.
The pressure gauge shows value=1.4 unit=MPa
